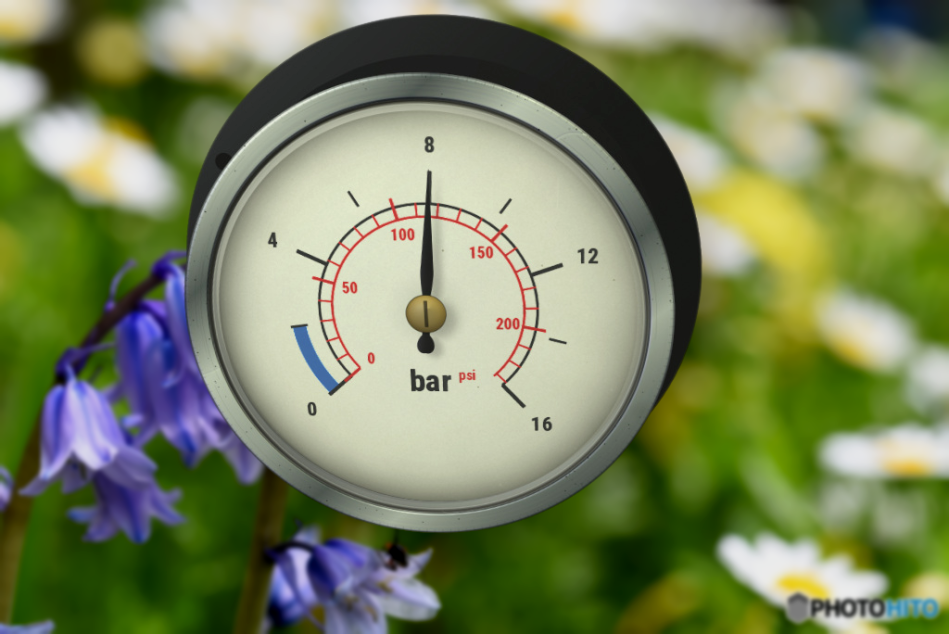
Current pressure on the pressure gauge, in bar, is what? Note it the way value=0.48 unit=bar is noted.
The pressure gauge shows value=8 unit=bar
